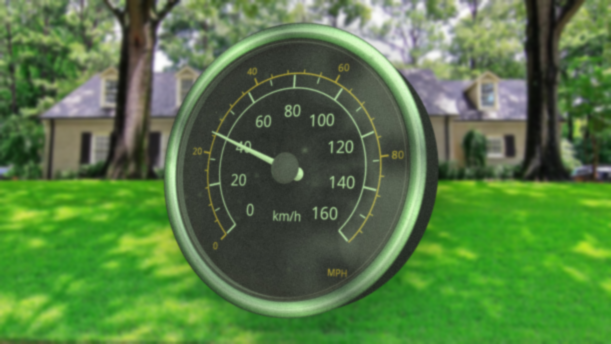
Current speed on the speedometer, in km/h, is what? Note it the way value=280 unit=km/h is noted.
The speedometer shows value=40 unit=km/h
